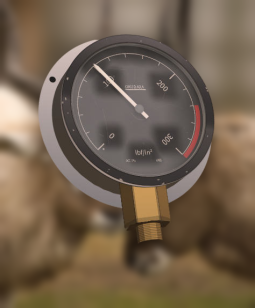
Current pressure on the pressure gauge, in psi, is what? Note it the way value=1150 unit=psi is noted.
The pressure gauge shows value=100 unit=psi
